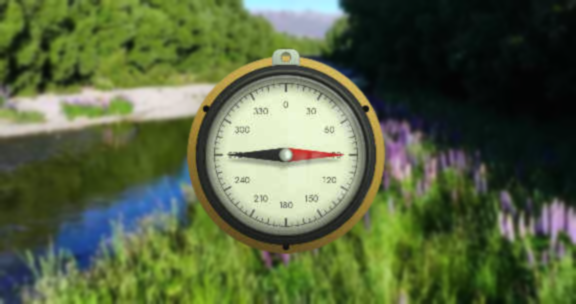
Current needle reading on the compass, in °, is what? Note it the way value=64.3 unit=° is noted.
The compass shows value=90 unit=°
